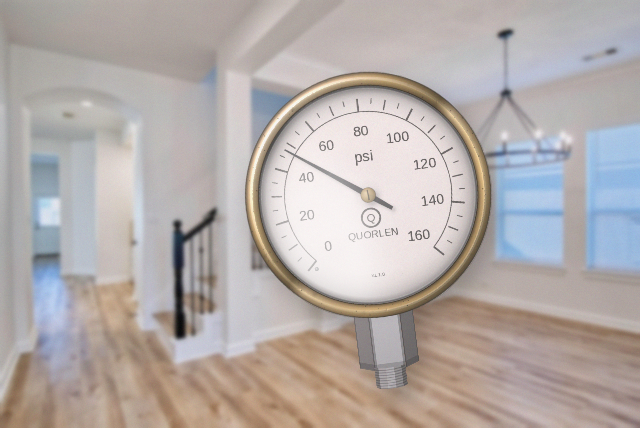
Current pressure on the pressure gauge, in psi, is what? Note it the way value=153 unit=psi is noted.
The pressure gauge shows value=47.5 unit=psi
